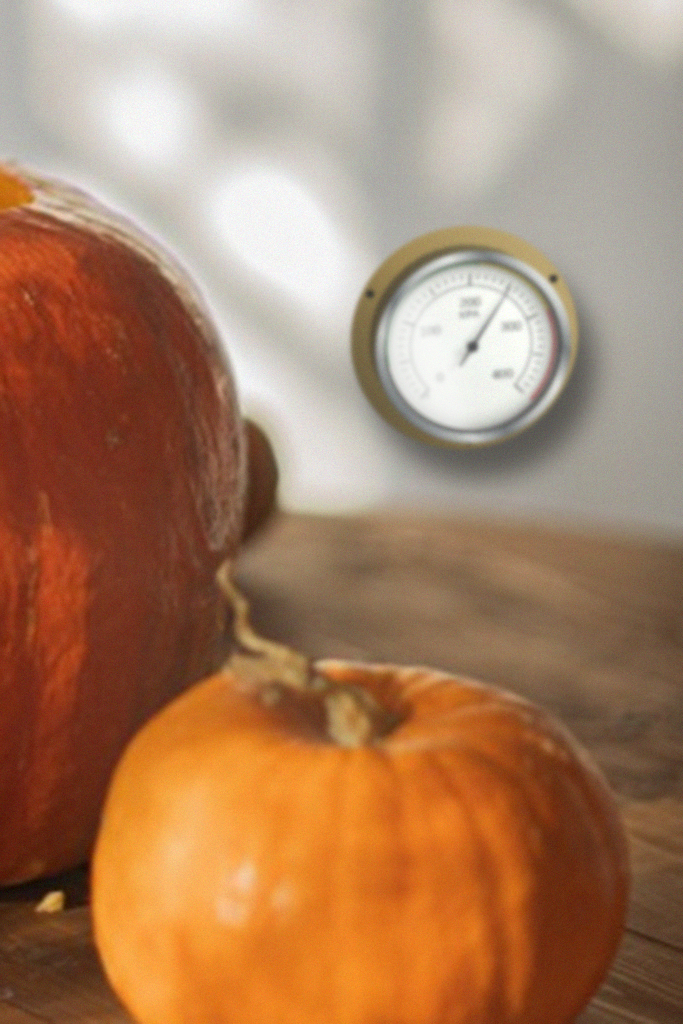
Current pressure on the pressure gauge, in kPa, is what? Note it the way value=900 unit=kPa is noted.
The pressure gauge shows value=250 unit=kPa
